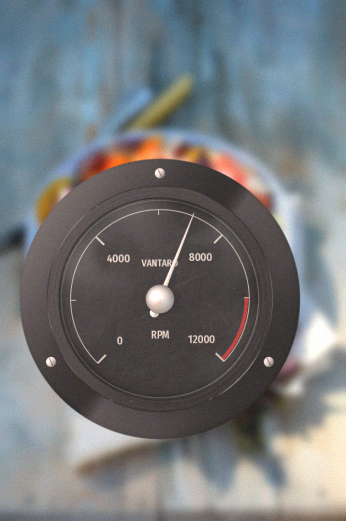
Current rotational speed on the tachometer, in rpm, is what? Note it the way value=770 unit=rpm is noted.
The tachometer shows value=7000 unit=rpm
